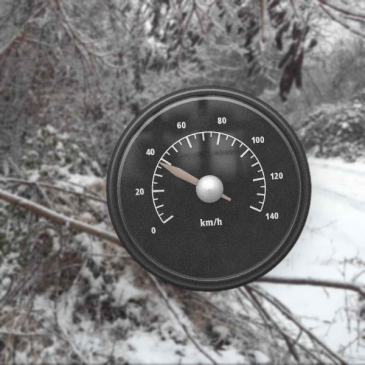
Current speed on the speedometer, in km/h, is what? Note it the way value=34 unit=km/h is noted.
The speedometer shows value=37.5 unit=km/h
